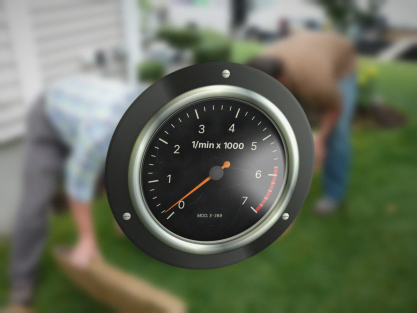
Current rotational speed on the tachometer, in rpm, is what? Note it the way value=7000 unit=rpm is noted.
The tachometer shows value=200 unit=rpm
